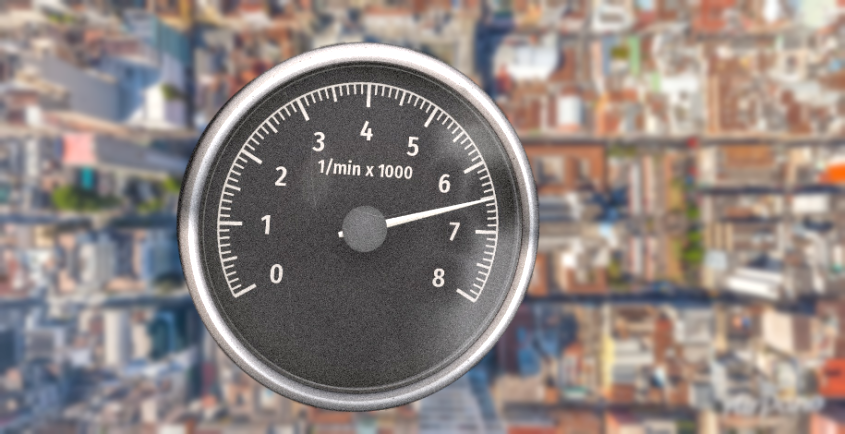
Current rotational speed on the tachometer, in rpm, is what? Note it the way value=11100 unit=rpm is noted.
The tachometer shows value=6500 unit=rpm
